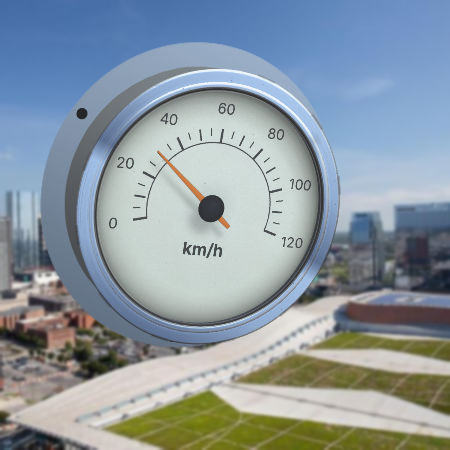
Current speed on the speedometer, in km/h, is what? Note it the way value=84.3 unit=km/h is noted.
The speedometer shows value=30 unit=km/h
